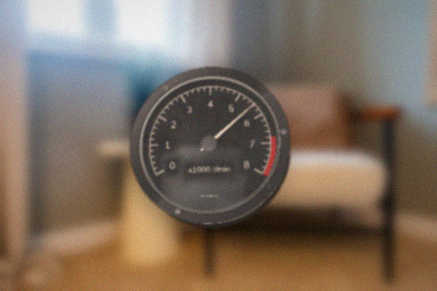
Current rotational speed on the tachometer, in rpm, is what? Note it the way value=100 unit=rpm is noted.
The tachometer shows value=5600 unit=rpm
